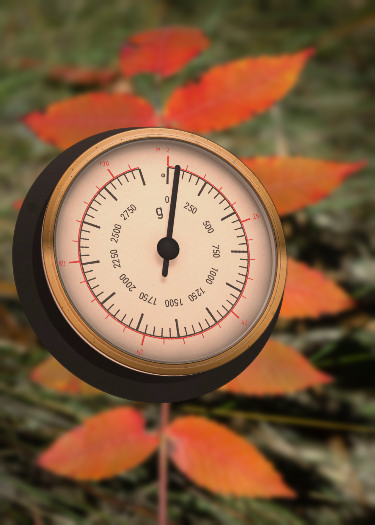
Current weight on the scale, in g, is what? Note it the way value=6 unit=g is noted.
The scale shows value=50 unit=g
